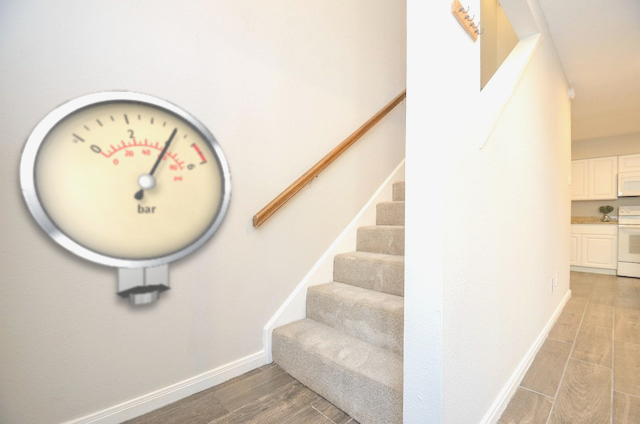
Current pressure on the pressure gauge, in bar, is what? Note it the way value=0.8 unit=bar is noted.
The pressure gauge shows value=4 unit=bar
